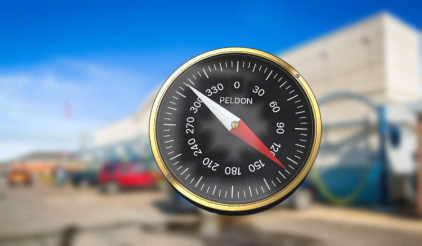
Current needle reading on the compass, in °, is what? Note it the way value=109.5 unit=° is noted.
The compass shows value=130 unit=°
